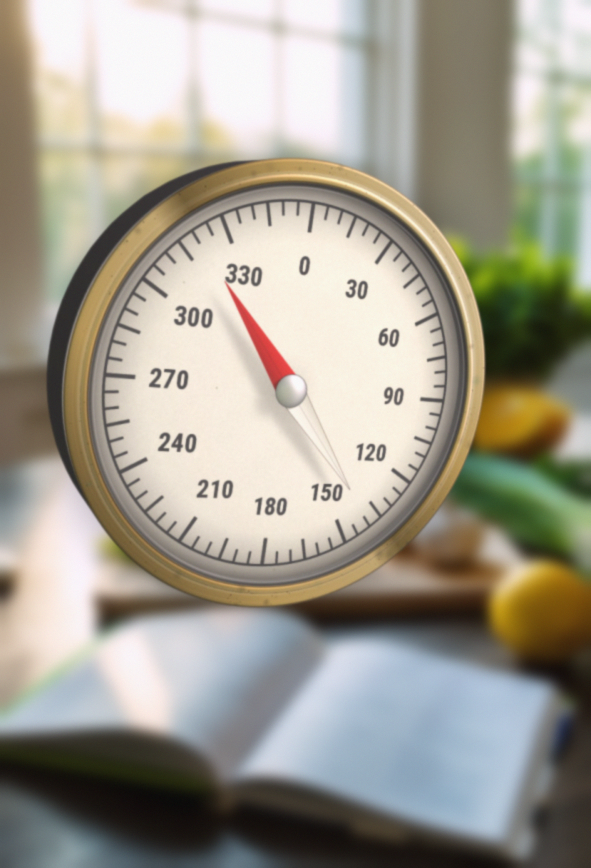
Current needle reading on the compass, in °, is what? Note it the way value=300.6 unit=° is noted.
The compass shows value=320 unit=°
